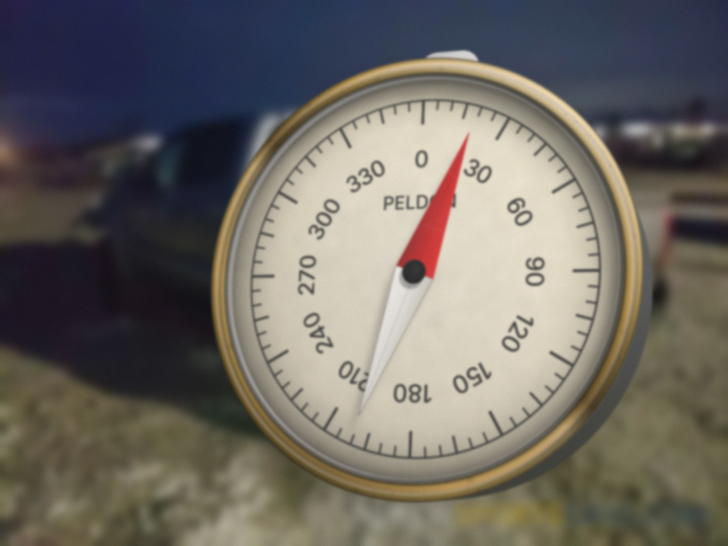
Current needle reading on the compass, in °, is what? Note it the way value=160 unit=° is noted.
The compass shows value=20 unit=°
